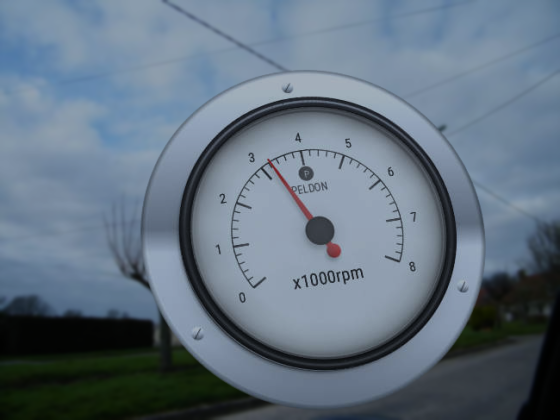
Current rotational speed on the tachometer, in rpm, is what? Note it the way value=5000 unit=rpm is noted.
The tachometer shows value=3200 unit=rpm
